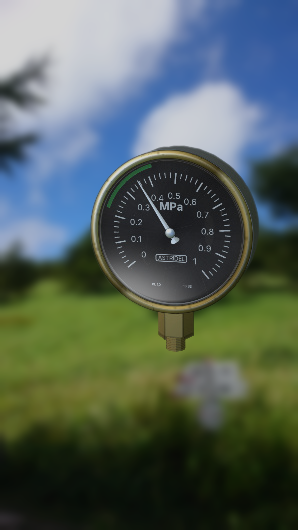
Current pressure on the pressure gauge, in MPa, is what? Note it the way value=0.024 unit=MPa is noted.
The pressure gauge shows value=0.36 unit=MPa
